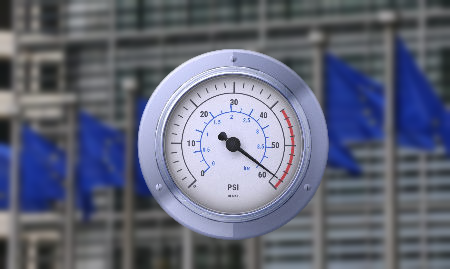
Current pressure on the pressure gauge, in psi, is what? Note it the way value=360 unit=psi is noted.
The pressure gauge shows value=58 unit=psi
